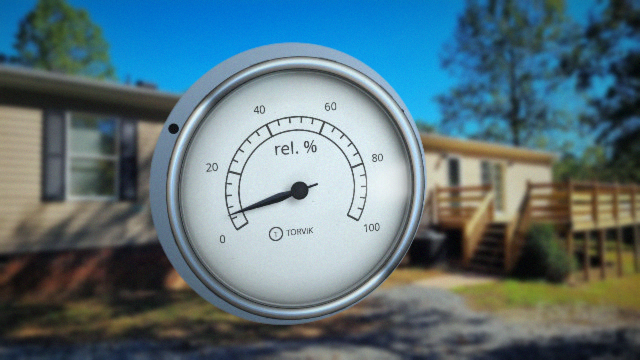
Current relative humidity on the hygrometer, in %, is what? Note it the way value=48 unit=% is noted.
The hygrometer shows value=6 unit=%
